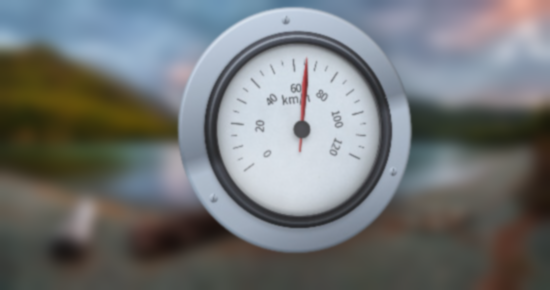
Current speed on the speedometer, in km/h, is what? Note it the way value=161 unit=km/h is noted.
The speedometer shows value=65 unit=km/h
